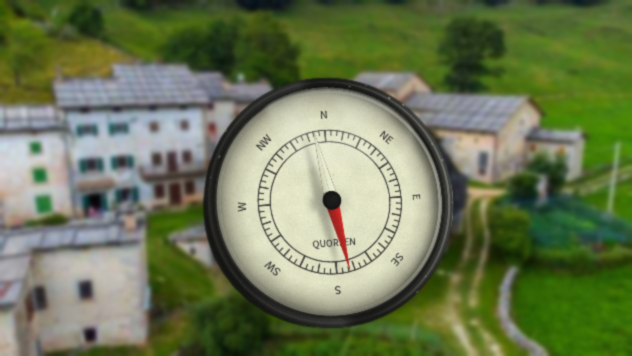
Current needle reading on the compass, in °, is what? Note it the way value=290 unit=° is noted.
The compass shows value=170 unit=°
